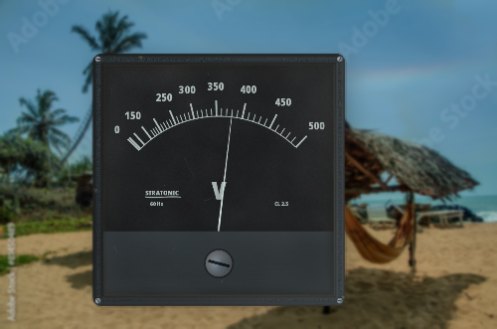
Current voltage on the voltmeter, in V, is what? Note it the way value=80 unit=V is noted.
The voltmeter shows value=380 unit=V
